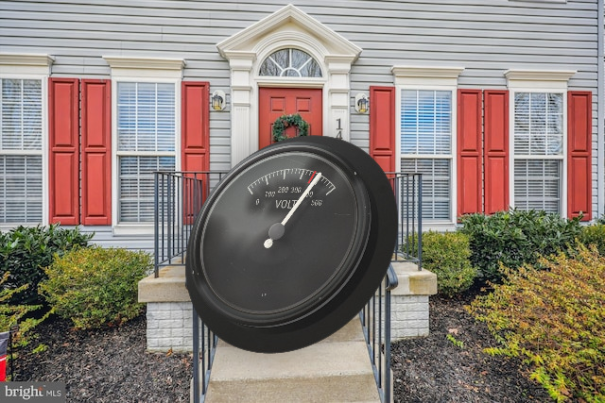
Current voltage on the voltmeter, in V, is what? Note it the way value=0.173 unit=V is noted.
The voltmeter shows value=400 unit=V
